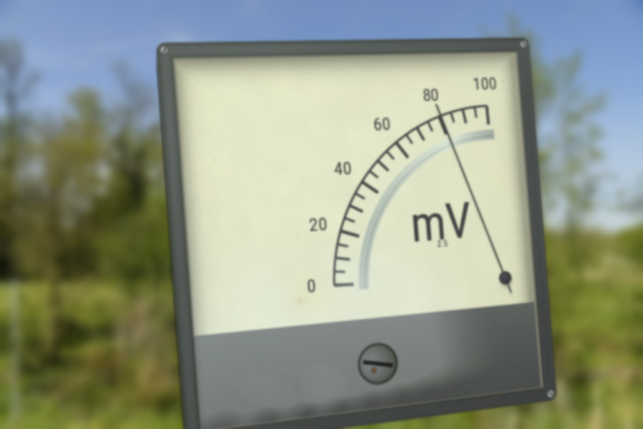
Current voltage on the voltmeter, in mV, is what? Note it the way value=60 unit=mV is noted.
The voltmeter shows value=80 unit=mV
